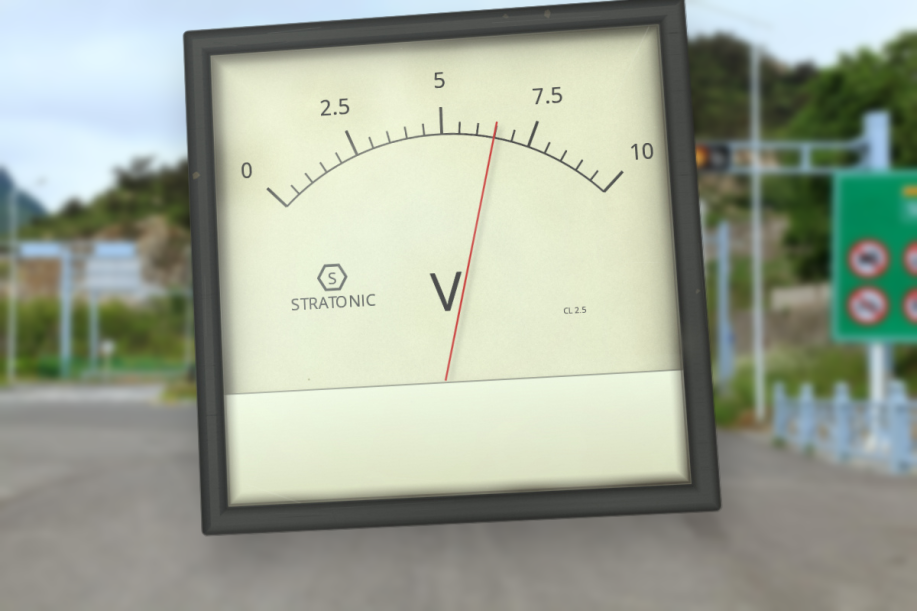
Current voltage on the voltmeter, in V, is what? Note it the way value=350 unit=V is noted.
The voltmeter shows value=6.5 unit=V
